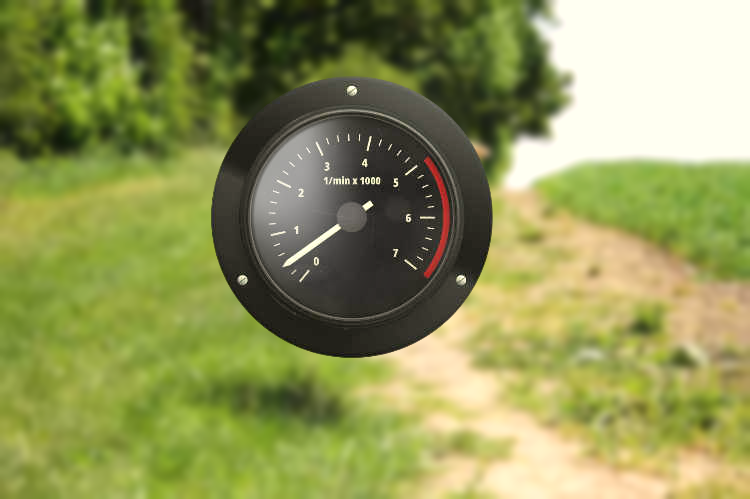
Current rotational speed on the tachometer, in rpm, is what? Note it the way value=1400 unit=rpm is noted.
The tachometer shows value=400 unit=rpm
